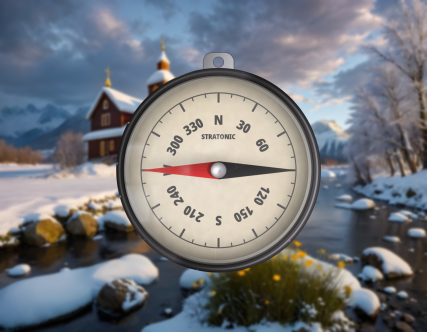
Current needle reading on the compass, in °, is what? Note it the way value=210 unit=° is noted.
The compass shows value=270 unit=°
